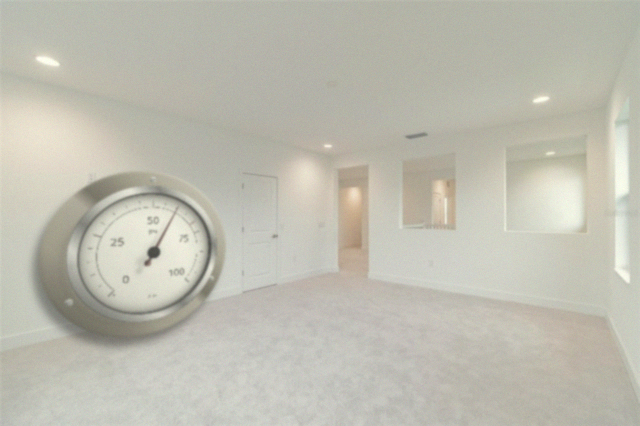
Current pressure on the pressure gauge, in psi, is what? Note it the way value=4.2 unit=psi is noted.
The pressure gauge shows value=60 unit=psi
